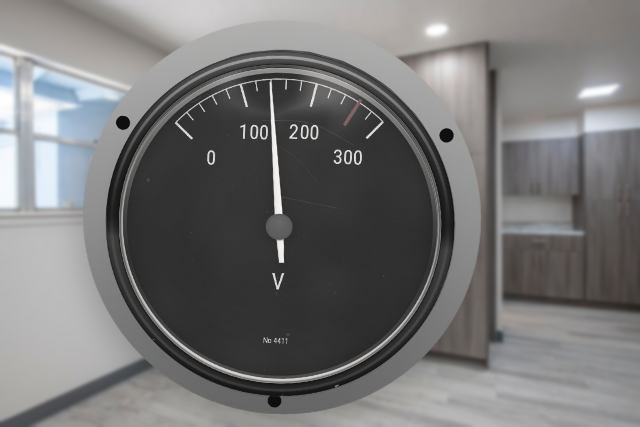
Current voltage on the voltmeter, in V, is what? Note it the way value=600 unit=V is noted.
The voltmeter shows value=140 unit=V
